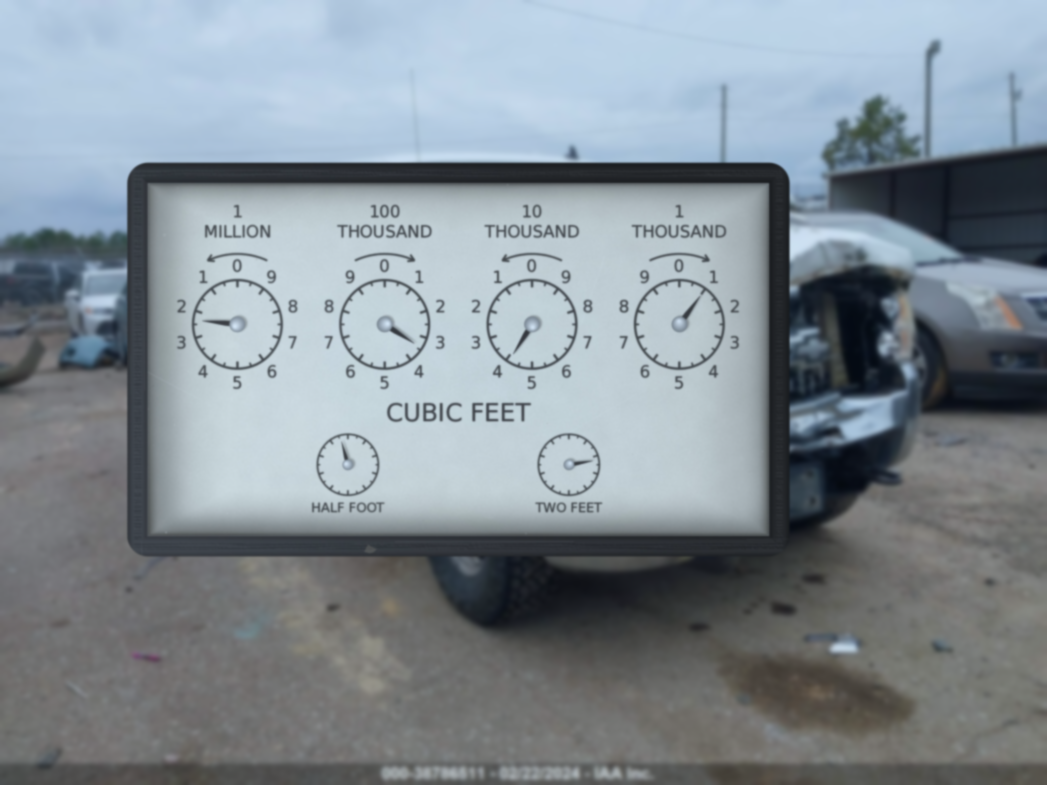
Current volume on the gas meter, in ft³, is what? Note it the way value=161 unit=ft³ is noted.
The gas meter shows value=234100 unit=ft³
